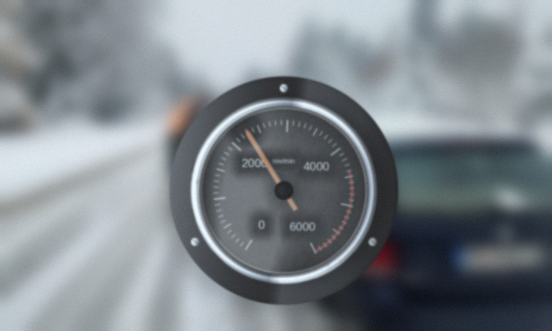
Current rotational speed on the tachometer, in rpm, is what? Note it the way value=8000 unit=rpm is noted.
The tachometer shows value=2300 unit=rpm
